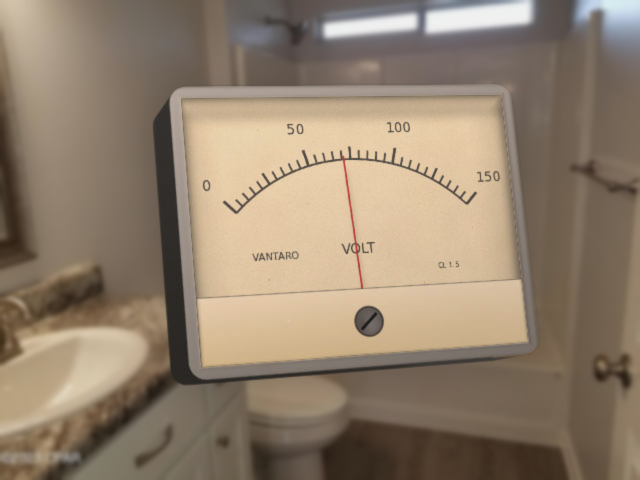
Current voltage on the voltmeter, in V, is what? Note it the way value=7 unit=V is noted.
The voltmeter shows value=70 unit=V
